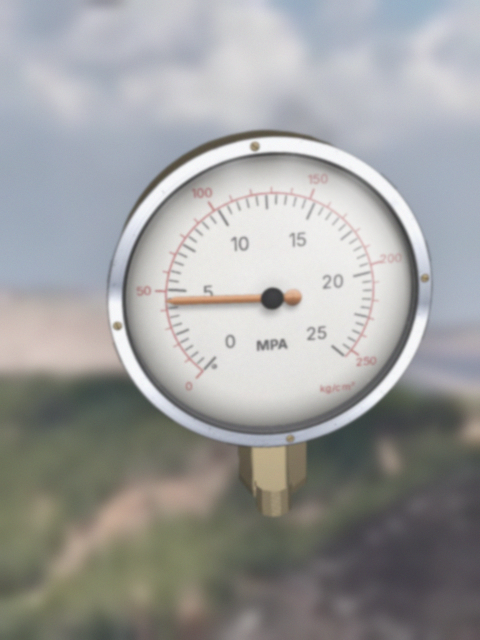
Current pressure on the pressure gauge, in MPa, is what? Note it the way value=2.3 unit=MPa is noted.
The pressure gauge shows value=4.5 unit=MPa
